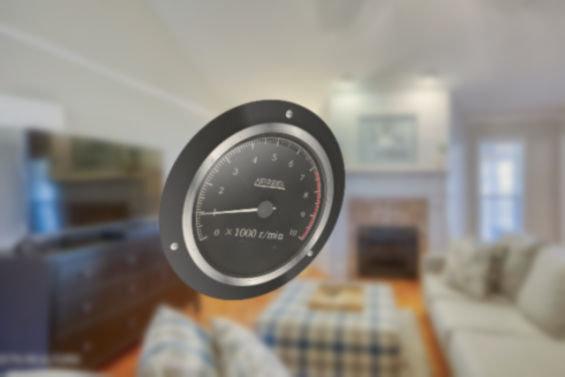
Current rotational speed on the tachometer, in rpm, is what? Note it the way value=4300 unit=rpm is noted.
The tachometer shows value=1000 unit=rpm
